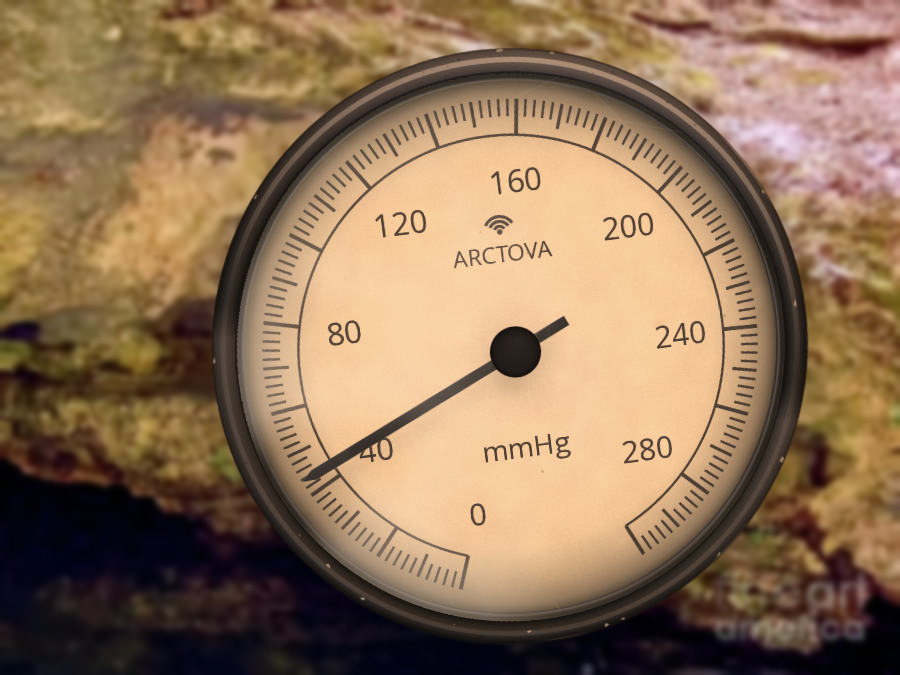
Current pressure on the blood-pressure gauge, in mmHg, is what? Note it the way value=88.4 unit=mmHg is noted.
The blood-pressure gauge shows value=44 unit=mmHg
